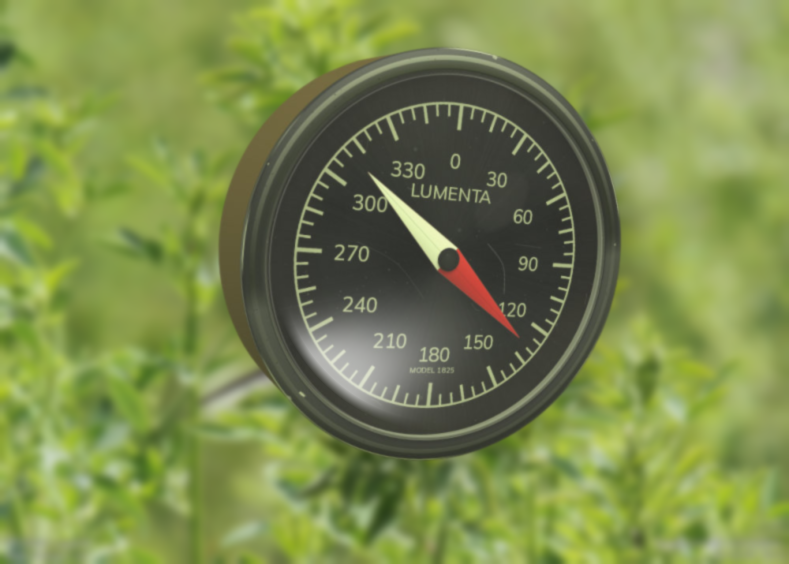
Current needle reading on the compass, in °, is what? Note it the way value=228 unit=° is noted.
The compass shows value=130 unit=°
